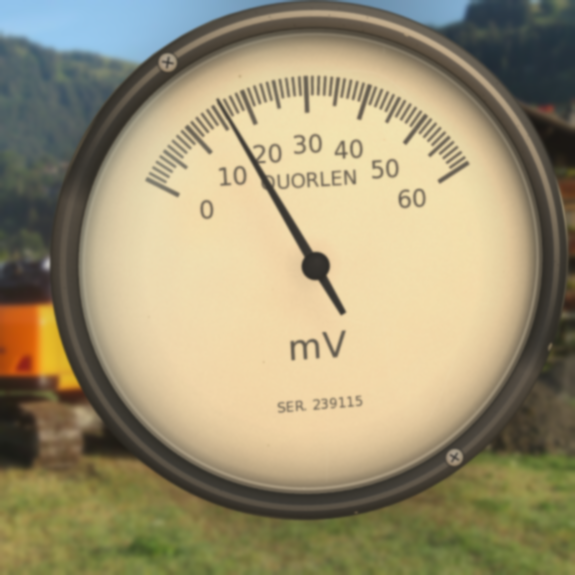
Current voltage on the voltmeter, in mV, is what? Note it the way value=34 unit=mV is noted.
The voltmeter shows value=16 unit=mV
